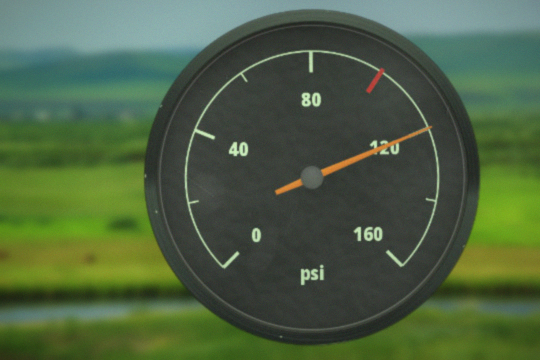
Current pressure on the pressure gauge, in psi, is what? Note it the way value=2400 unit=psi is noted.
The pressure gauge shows value=120 unit=psi
